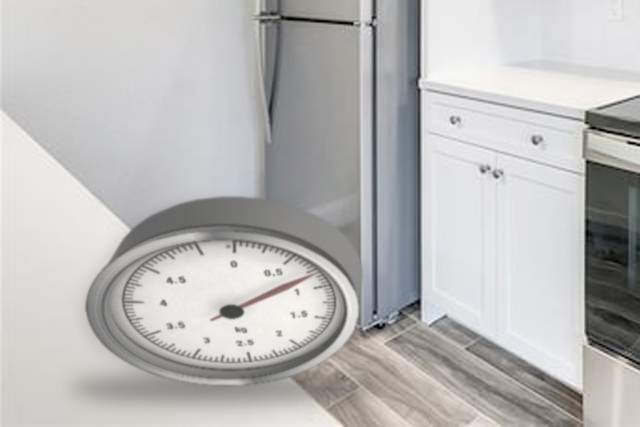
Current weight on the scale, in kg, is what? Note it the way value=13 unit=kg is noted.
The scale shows value=0.75 unit=kg
